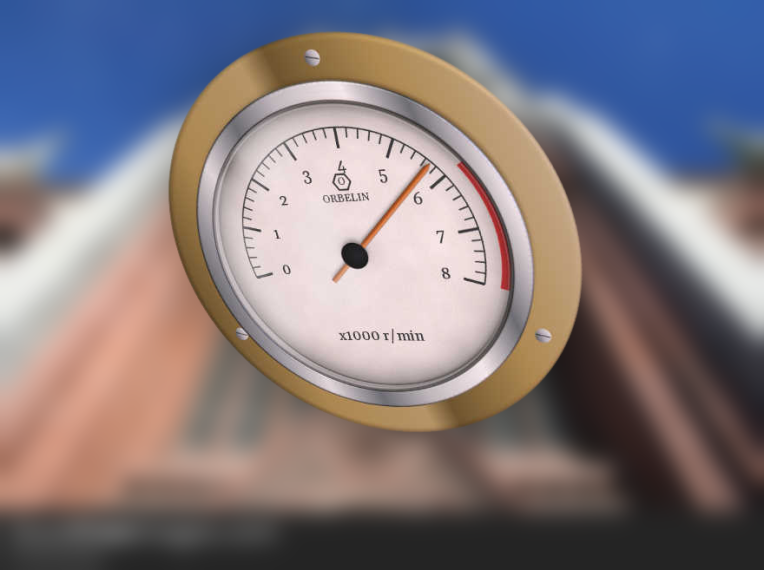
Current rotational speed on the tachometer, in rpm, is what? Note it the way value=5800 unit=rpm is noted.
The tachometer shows value=5700 unit=rpm
